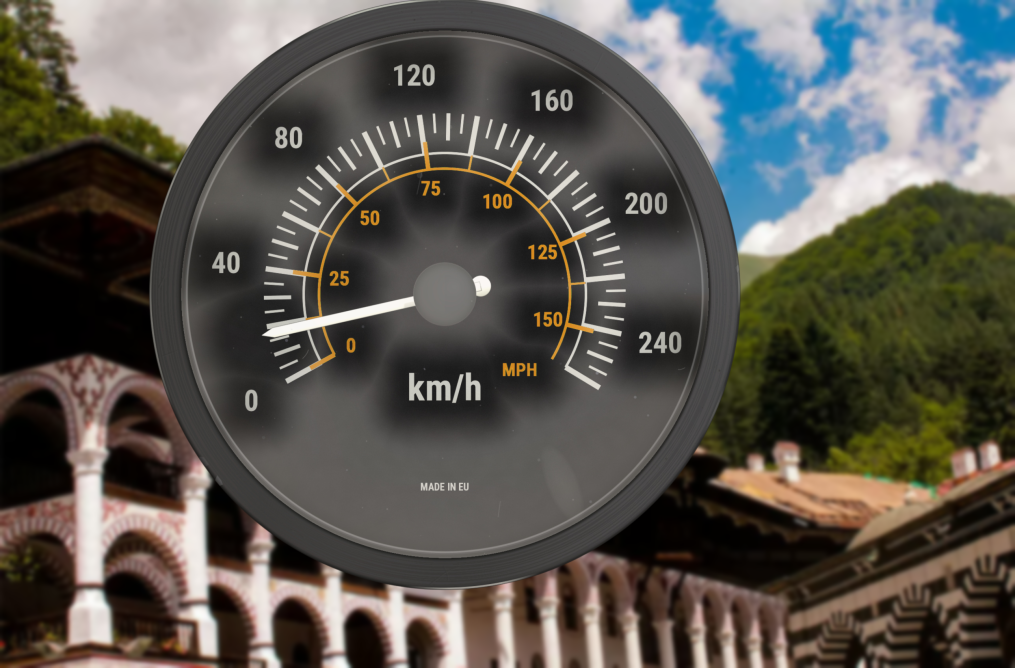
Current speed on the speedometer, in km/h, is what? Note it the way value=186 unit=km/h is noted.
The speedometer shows value=17.5 unit=km/h
